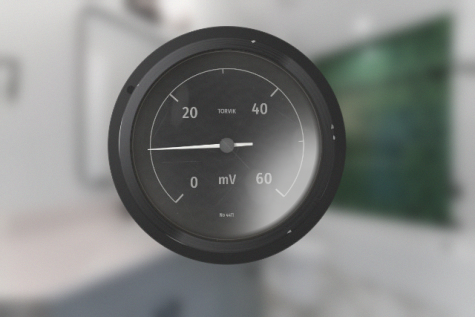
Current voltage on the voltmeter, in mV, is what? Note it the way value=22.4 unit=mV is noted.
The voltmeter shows value=10 unit=mV
